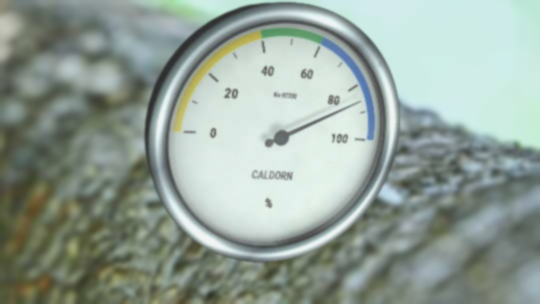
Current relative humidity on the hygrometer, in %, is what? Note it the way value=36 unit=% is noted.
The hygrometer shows value=85 unit=%
